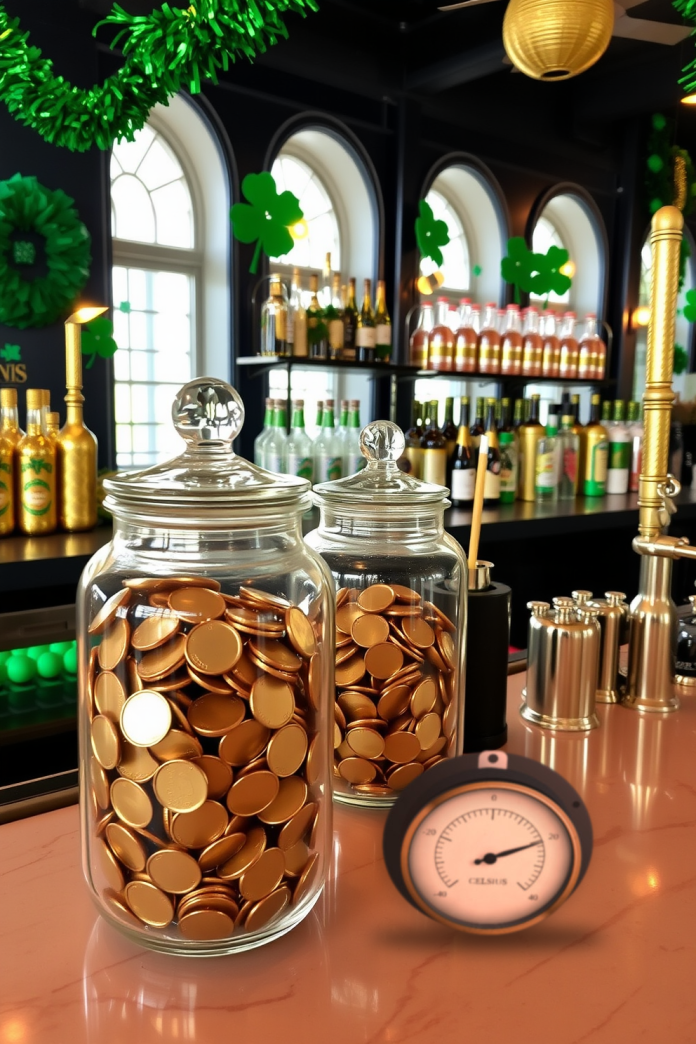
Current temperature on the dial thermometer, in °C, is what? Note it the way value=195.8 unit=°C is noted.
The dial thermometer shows value=20 unit=°C
